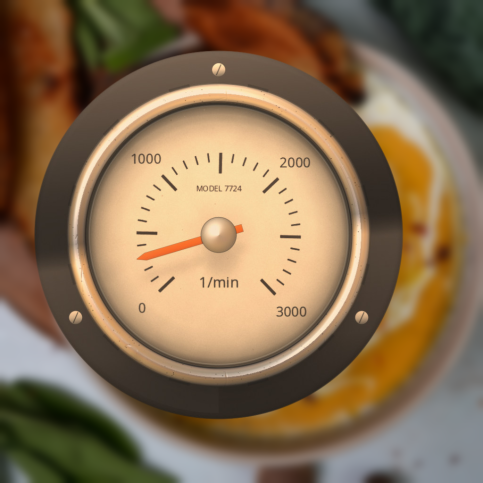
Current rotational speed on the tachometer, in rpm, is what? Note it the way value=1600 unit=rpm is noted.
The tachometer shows value=300 unit=rpm
